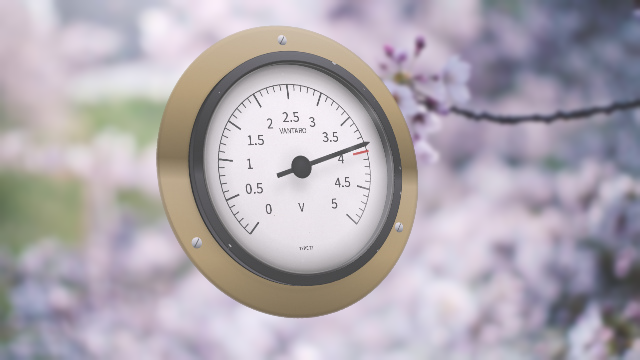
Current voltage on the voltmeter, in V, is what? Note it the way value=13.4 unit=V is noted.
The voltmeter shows value=3.9 unit=V
